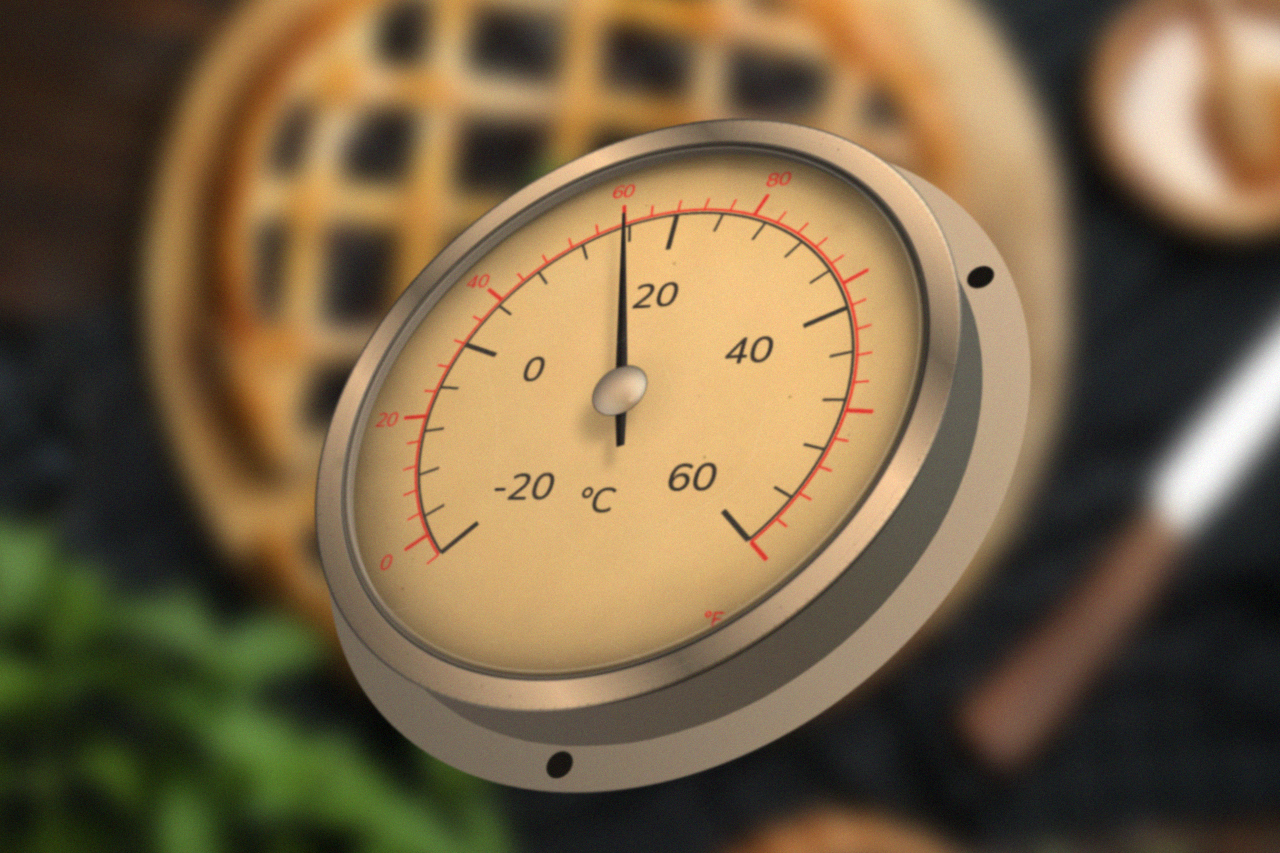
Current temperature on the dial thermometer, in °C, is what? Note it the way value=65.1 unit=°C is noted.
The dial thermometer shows value=16 unit=°C
